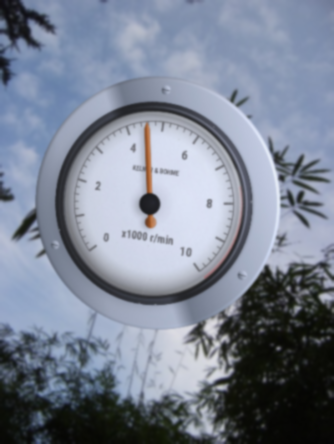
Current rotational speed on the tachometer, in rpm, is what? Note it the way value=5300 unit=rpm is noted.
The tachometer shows value=4600 unit=rpm
